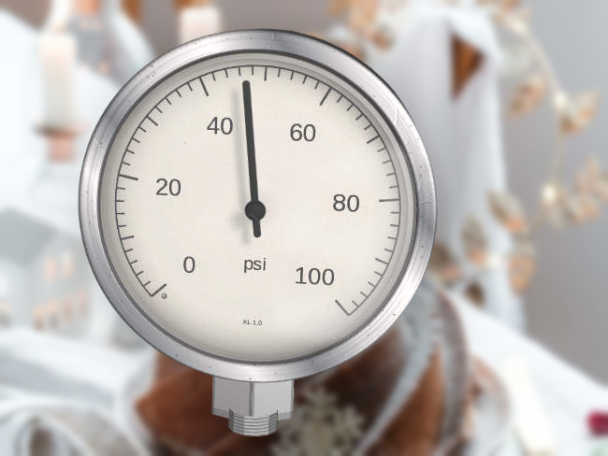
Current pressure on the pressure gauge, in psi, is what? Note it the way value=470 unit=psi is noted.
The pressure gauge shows value=47 unit=psi
